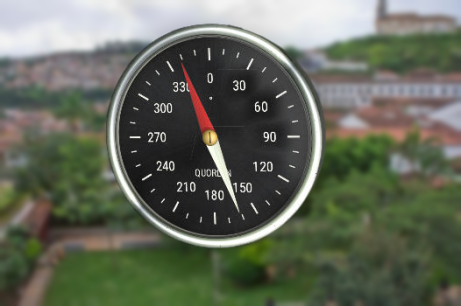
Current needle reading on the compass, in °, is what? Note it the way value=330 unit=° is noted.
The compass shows value=340 unit=°
